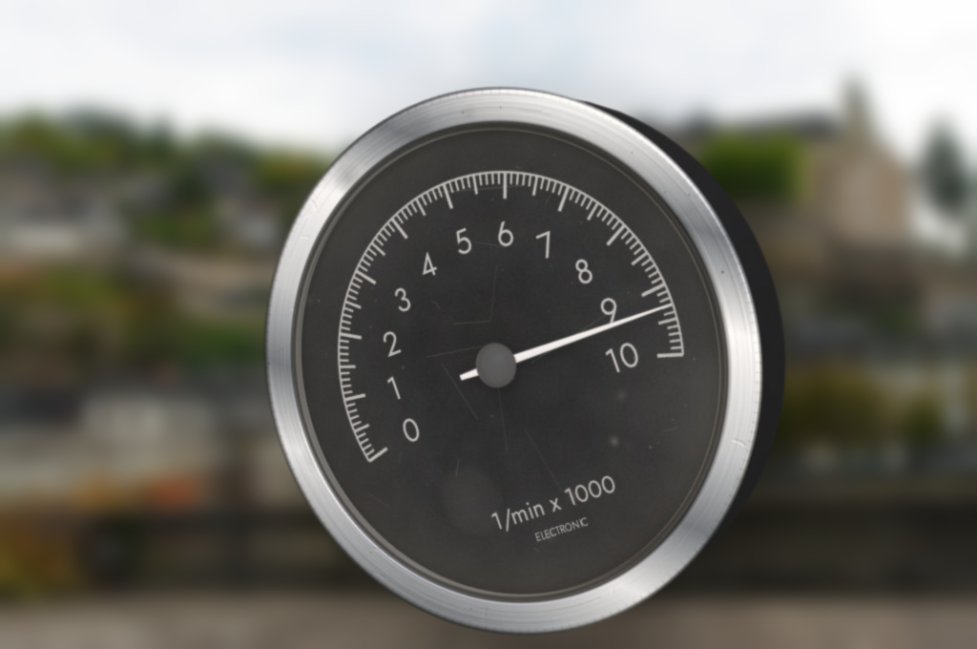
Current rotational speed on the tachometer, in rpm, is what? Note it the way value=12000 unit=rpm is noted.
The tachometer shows value=9300 unit=rpm
